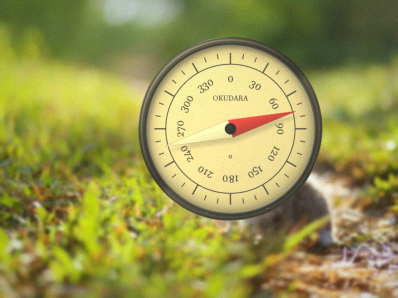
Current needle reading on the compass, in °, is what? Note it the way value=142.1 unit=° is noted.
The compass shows value=75 unit=°
